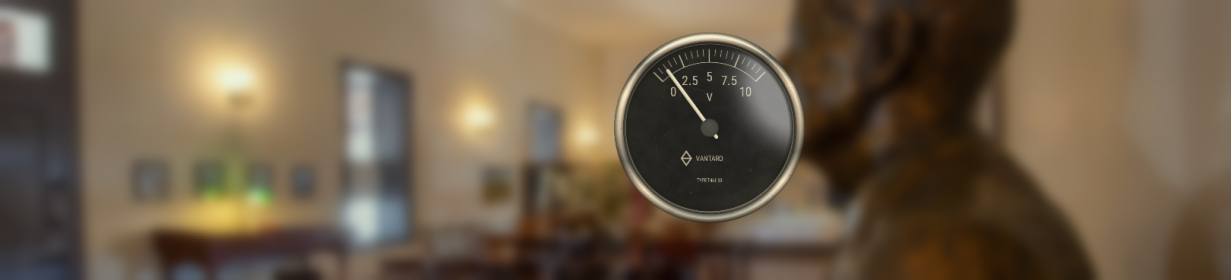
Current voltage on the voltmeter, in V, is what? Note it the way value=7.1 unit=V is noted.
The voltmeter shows value=1 unit=V
